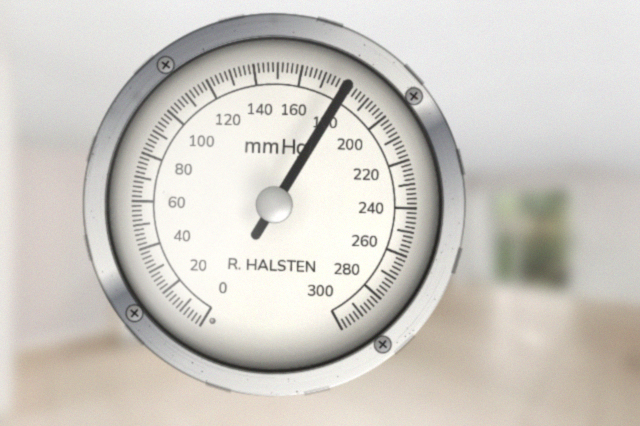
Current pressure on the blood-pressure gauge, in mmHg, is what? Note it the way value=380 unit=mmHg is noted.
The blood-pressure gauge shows value=180 unit=mmHg
